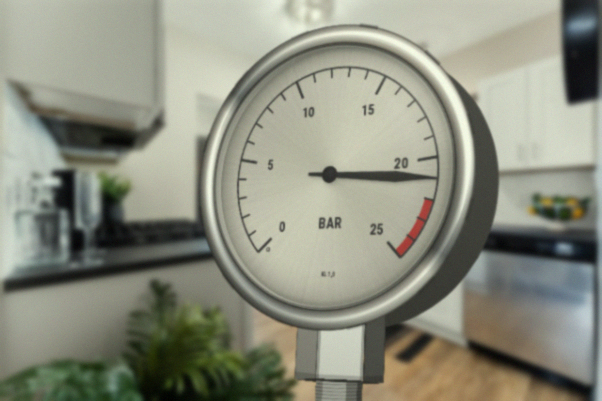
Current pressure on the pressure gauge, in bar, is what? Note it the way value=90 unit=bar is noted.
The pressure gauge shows value=21 unit=bar
